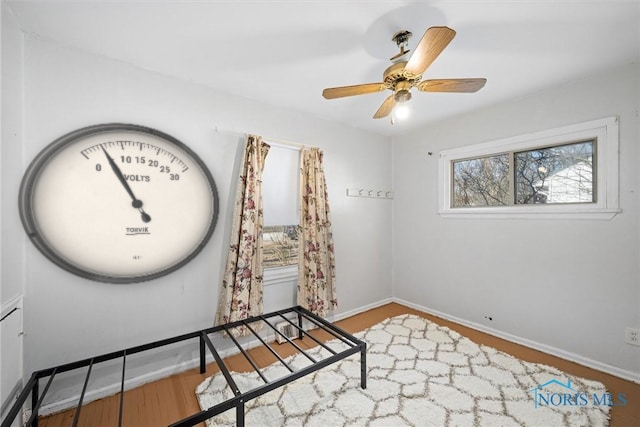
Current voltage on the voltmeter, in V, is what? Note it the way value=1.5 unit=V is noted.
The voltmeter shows value=5 unit=V
